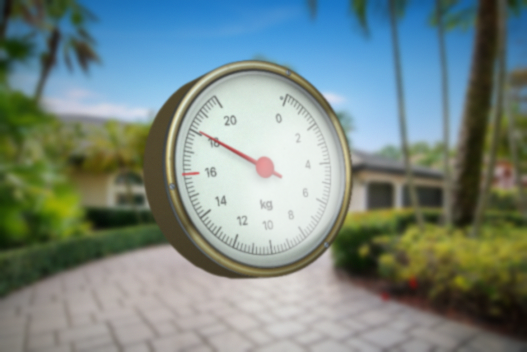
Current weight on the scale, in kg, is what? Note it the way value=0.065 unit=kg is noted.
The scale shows value=18 unit=kg
